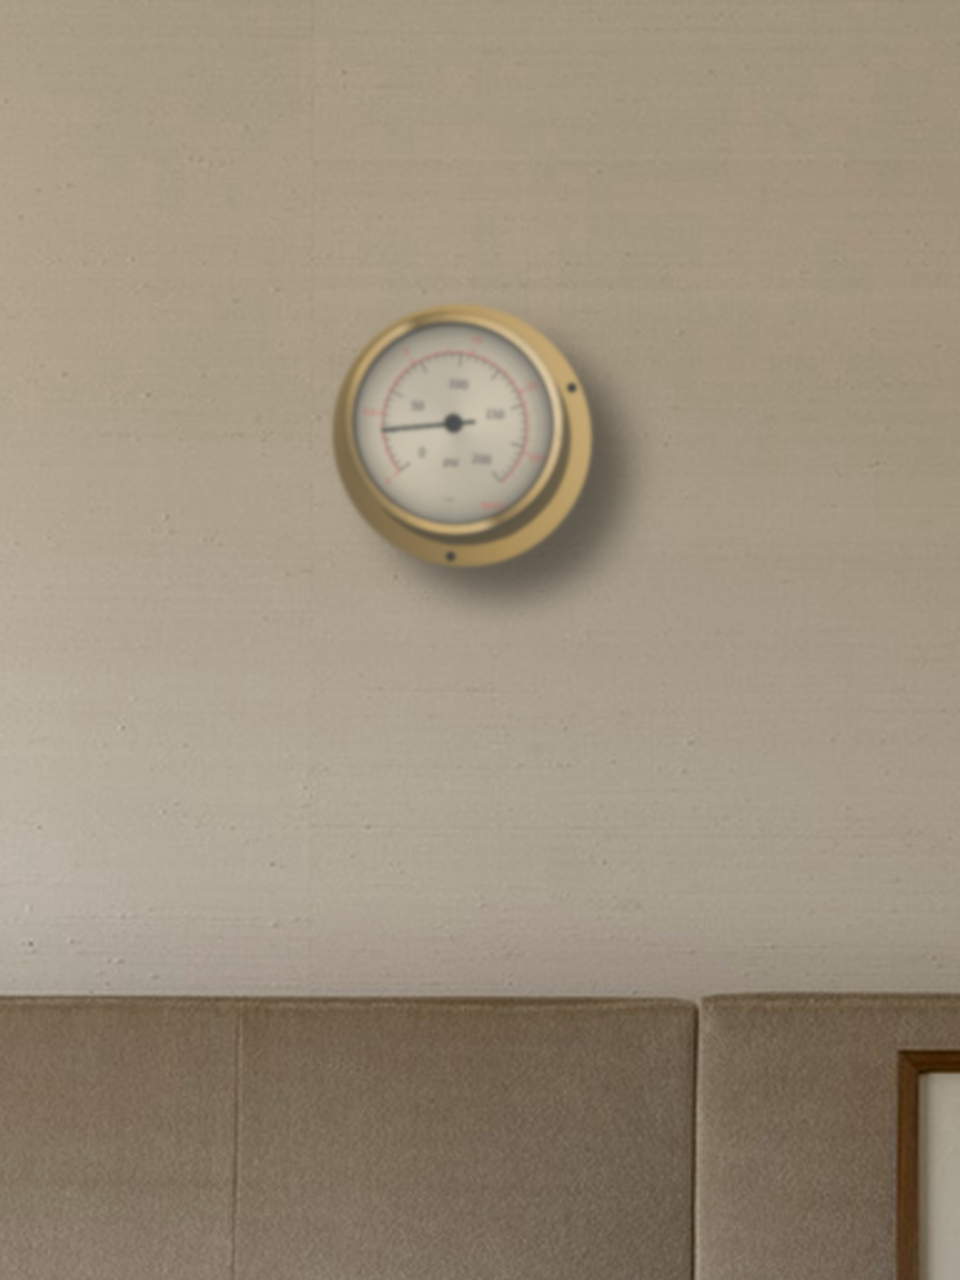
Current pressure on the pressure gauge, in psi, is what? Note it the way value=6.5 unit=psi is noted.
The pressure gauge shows value=25 unit=psi
